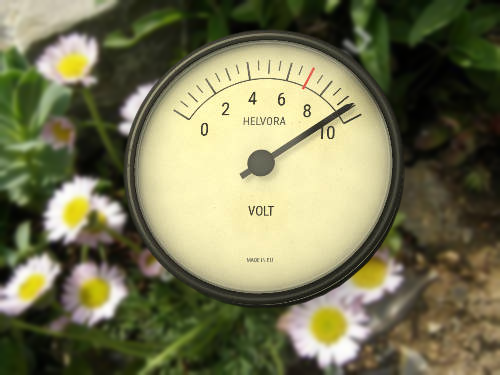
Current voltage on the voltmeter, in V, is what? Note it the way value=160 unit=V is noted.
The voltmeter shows value=9.5 unit=V
